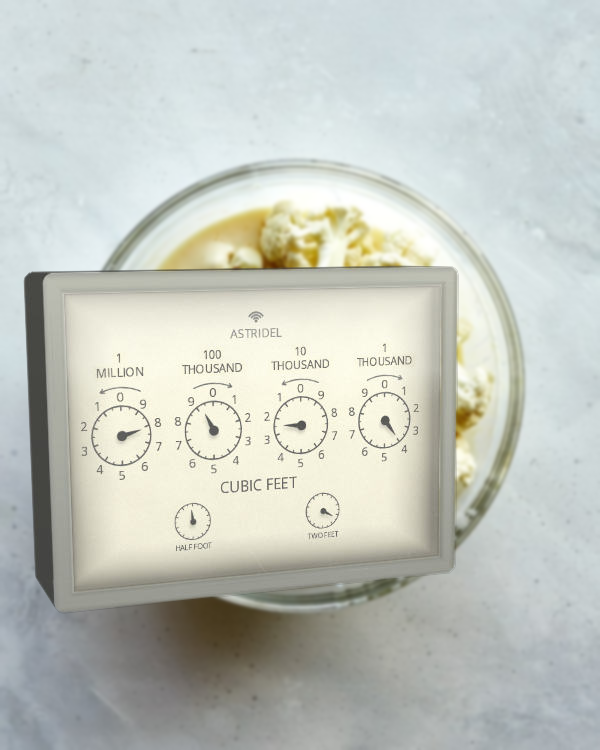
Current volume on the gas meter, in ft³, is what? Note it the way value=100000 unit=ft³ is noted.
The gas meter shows value=792400 unit=ft³
